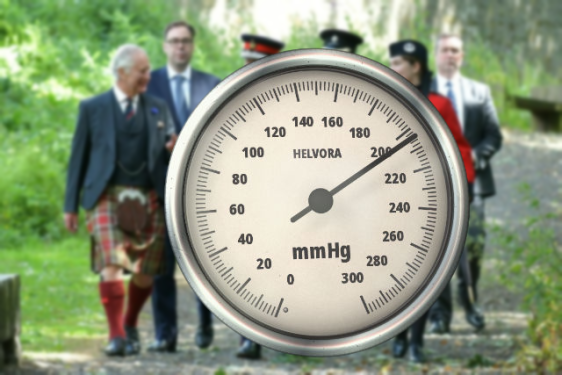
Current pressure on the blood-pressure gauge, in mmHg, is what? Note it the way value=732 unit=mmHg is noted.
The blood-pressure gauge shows value=204 unit=mmHg
